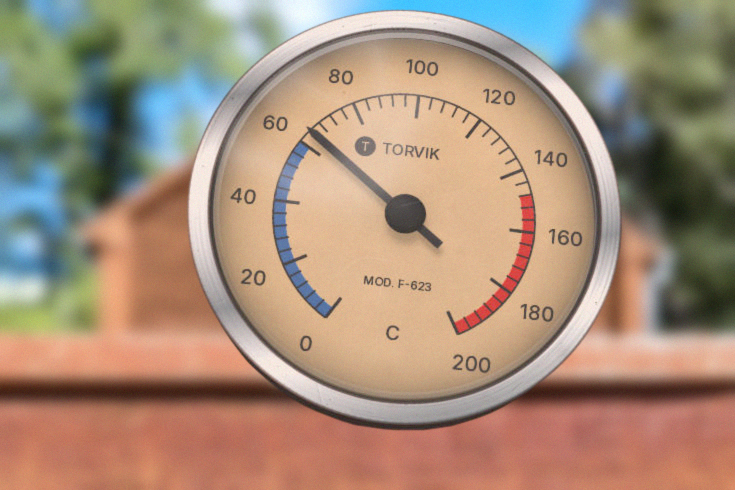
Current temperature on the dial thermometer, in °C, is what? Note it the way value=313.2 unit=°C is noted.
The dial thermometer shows value=64 unit=°C
